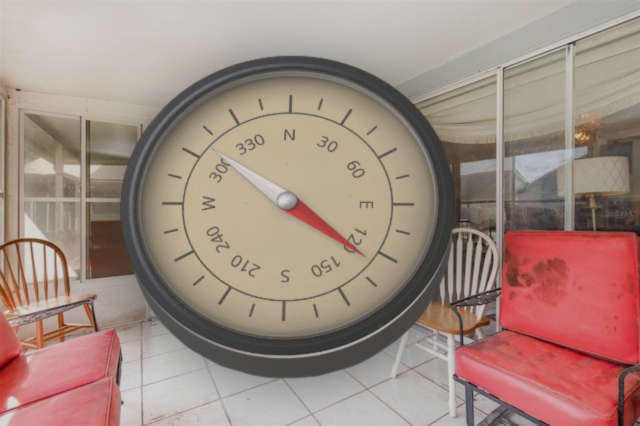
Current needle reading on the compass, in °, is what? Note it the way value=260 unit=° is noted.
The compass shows value=127.5 unit=°
